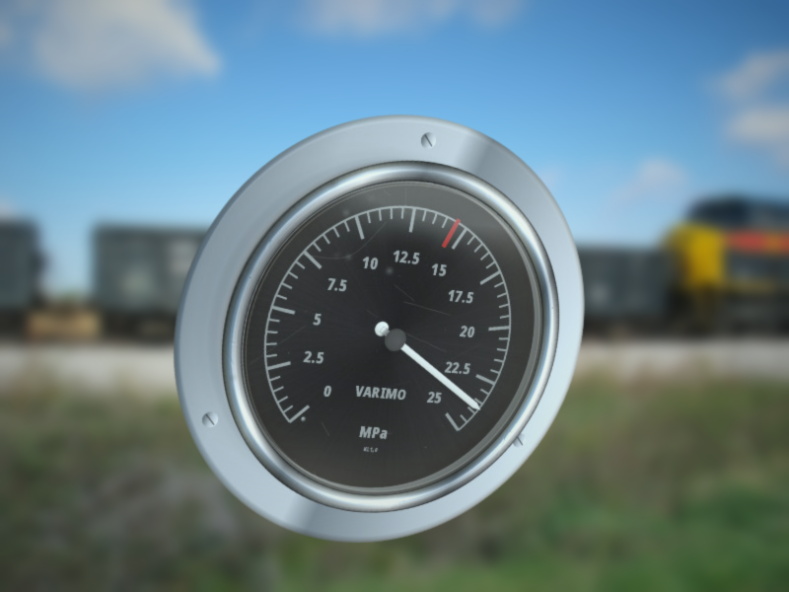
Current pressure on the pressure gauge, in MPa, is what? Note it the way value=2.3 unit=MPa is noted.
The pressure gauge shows value=23.75 unit=MPa
